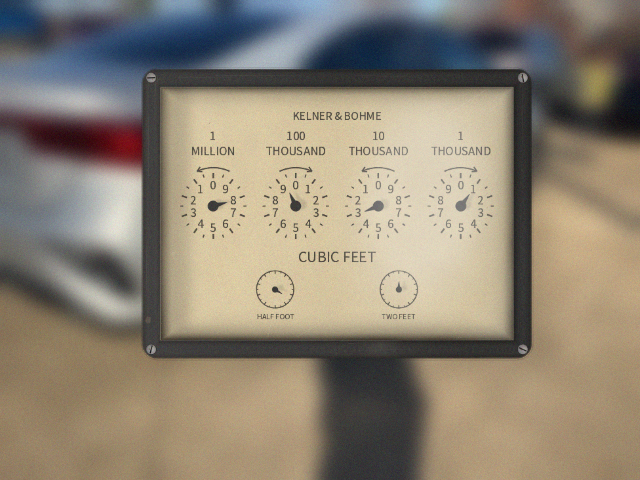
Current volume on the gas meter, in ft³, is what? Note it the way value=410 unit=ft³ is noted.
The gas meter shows value=793100 unit=ft³
